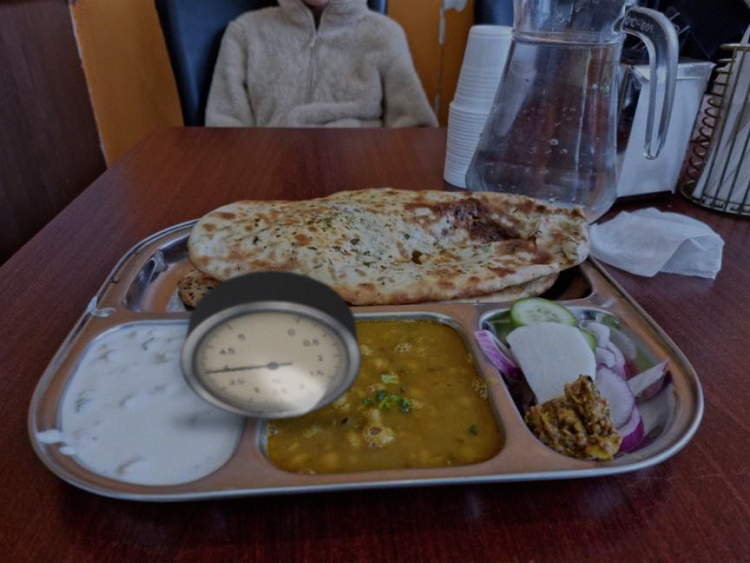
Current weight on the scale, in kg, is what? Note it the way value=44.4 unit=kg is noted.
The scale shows value=4 unit=kg
